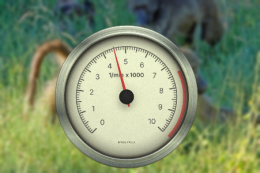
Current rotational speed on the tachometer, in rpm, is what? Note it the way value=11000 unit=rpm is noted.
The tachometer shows value=4500 unit=rpm
